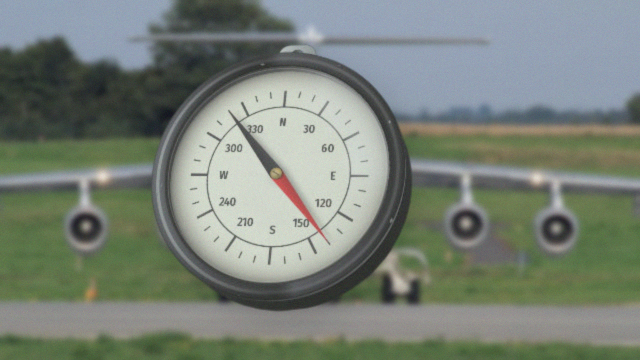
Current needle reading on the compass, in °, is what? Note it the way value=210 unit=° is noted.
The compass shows value=140 unit=°
